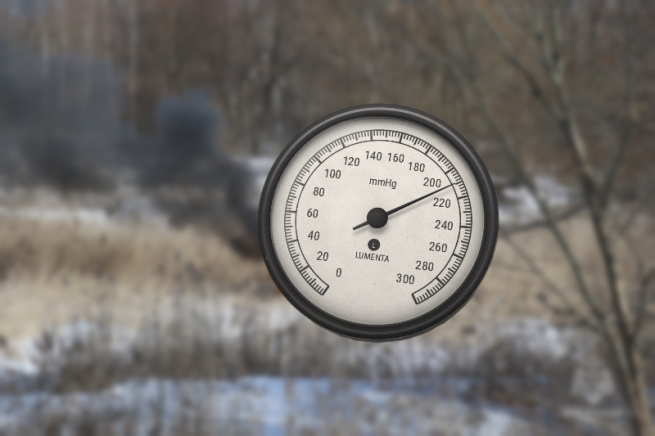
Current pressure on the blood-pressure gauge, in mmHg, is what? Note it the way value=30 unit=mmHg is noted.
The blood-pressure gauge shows value=210 unit=mmHg
